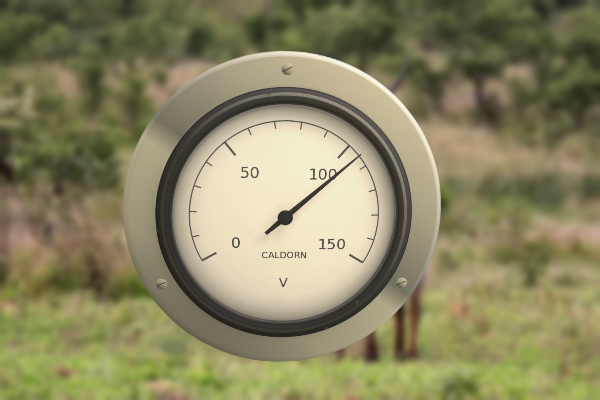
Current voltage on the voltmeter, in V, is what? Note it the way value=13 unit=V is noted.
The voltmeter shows value=105 unit=V
